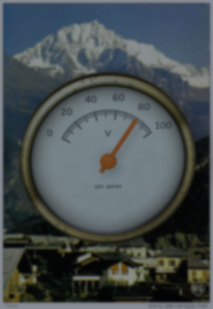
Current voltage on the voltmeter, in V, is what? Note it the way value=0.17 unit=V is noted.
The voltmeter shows value=80 unit=V
